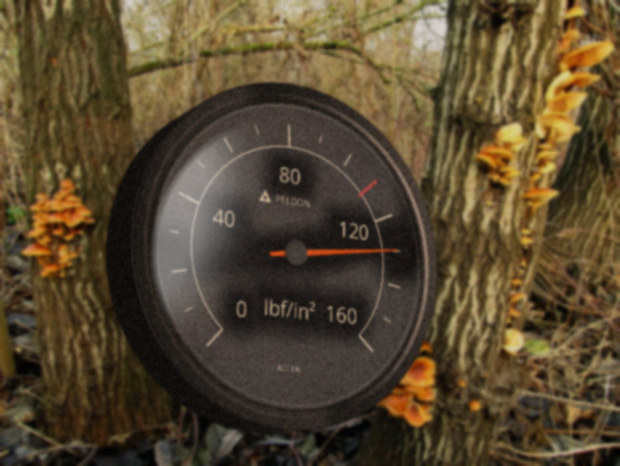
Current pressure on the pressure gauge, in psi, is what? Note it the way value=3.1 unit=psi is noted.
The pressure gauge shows value=130 unit=psi
